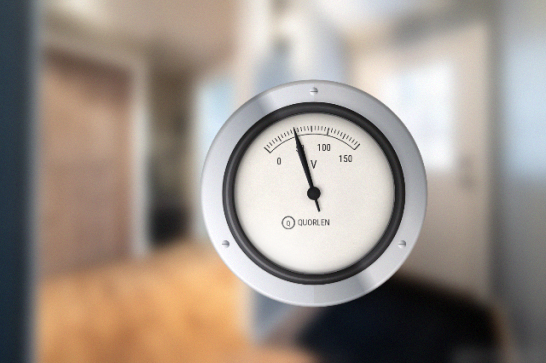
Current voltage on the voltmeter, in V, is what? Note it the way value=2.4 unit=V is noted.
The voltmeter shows value=50 unit=V
